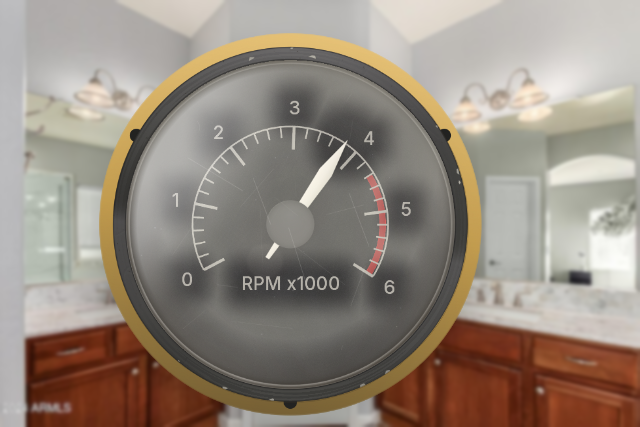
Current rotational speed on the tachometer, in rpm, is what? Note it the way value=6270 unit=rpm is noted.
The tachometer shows value=3800 unit=rpm
